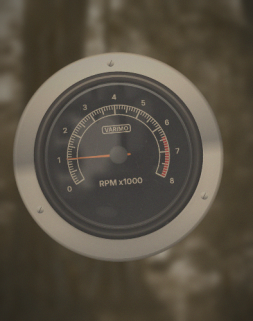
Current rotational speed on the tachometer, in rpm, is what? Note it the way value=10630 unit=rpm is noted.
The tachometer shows value=1000 unit=rpm
